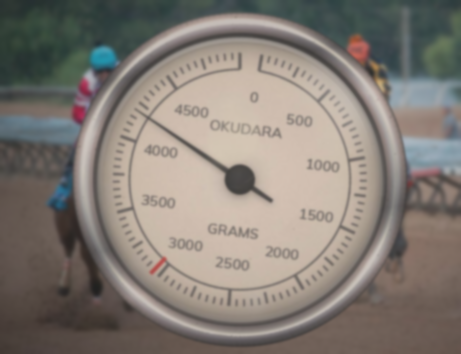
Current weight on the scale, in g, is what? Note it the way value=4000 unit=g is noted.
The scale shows value=4200 unit=g
